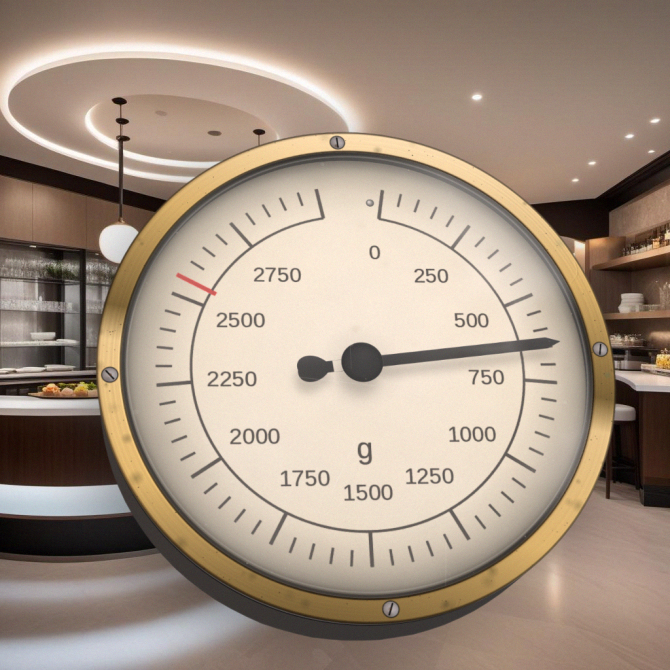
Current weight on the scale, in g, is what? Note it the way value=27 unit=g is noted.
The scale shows value=650 unit=g
